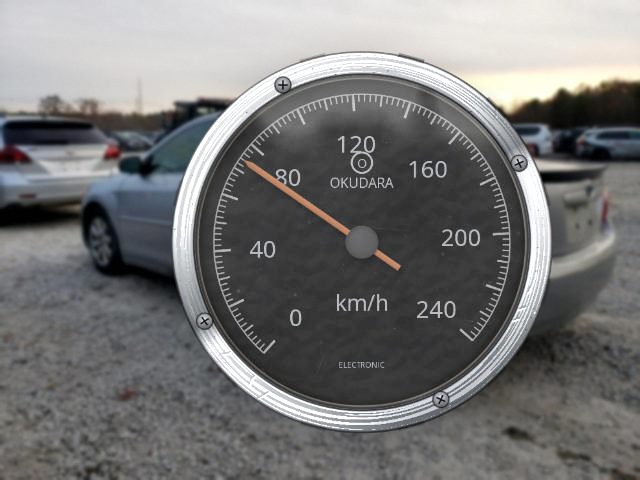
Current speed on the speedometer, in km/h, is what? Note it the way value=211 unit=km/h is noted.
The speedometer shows value=74 unit=km/h
